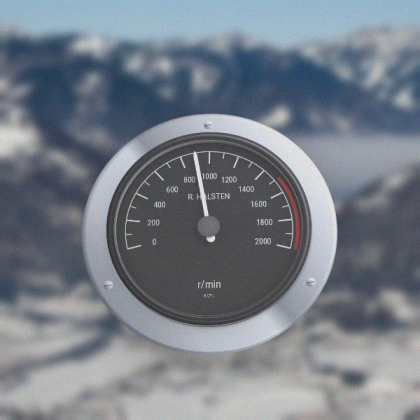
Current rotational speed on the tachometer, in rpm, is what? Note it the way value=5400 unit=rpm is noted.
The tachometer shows value=900 unit=rpm
